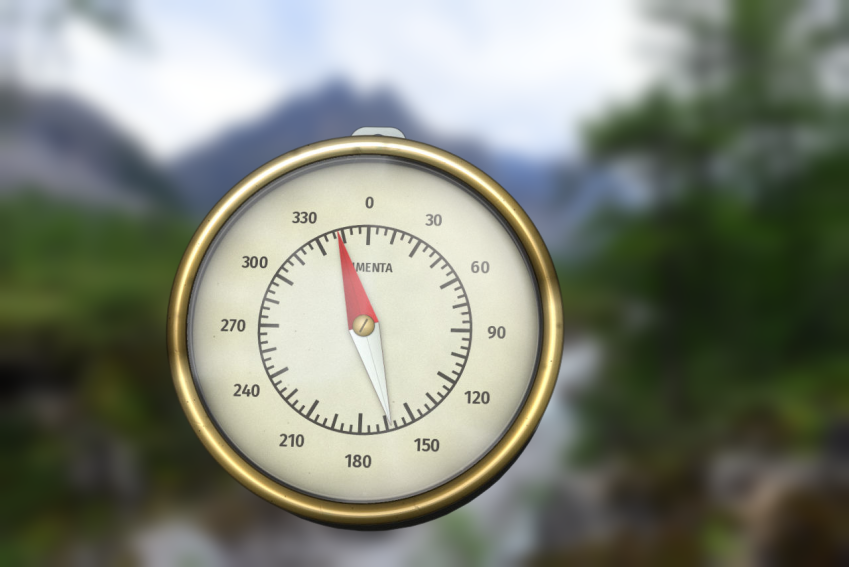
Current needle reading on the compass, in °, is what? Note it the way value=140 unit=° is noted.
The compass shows value=342.5 unit=°
